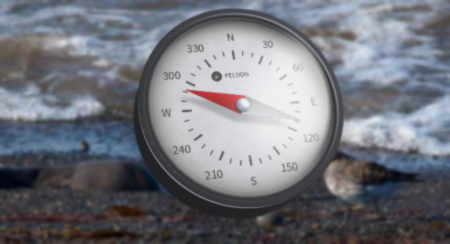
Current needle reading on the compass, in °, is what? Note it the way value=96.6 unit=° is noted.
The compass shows value=290 unit=°
